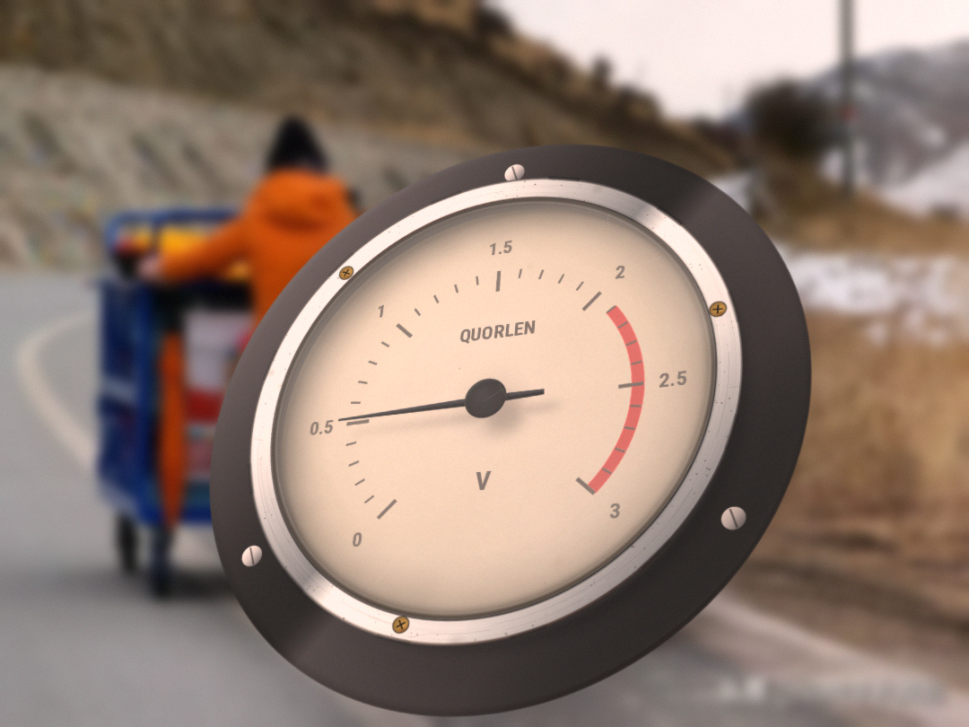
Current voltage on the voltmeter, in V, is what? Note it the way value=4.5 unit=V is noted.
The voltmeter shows value=0.5 unit=V
